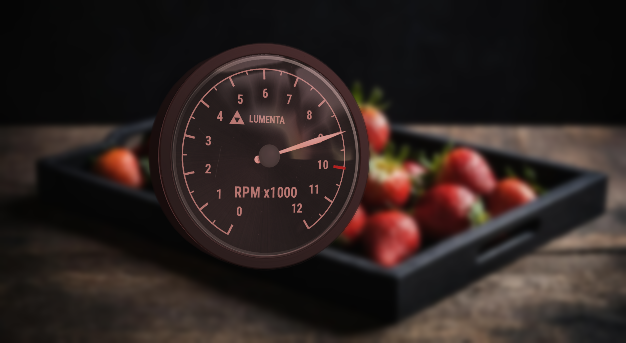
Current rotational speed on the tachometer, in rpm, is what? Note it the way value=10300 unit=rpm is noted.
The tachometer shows value=9000 unit=rpm
